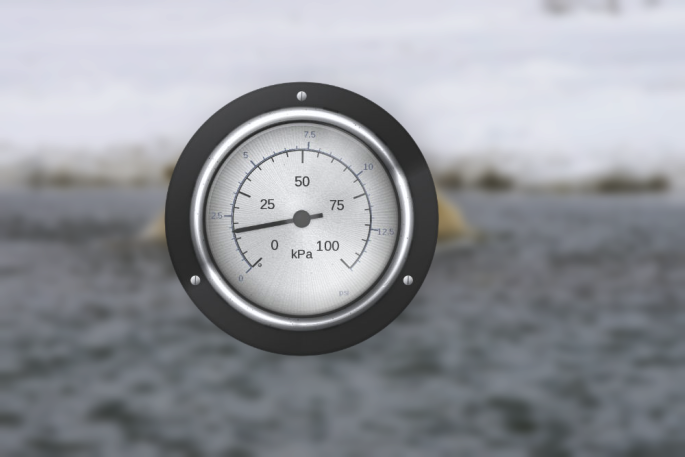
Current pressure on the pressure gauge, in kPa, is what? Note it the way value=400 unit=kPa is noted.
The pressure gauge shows value=12.5 unit=kPa
